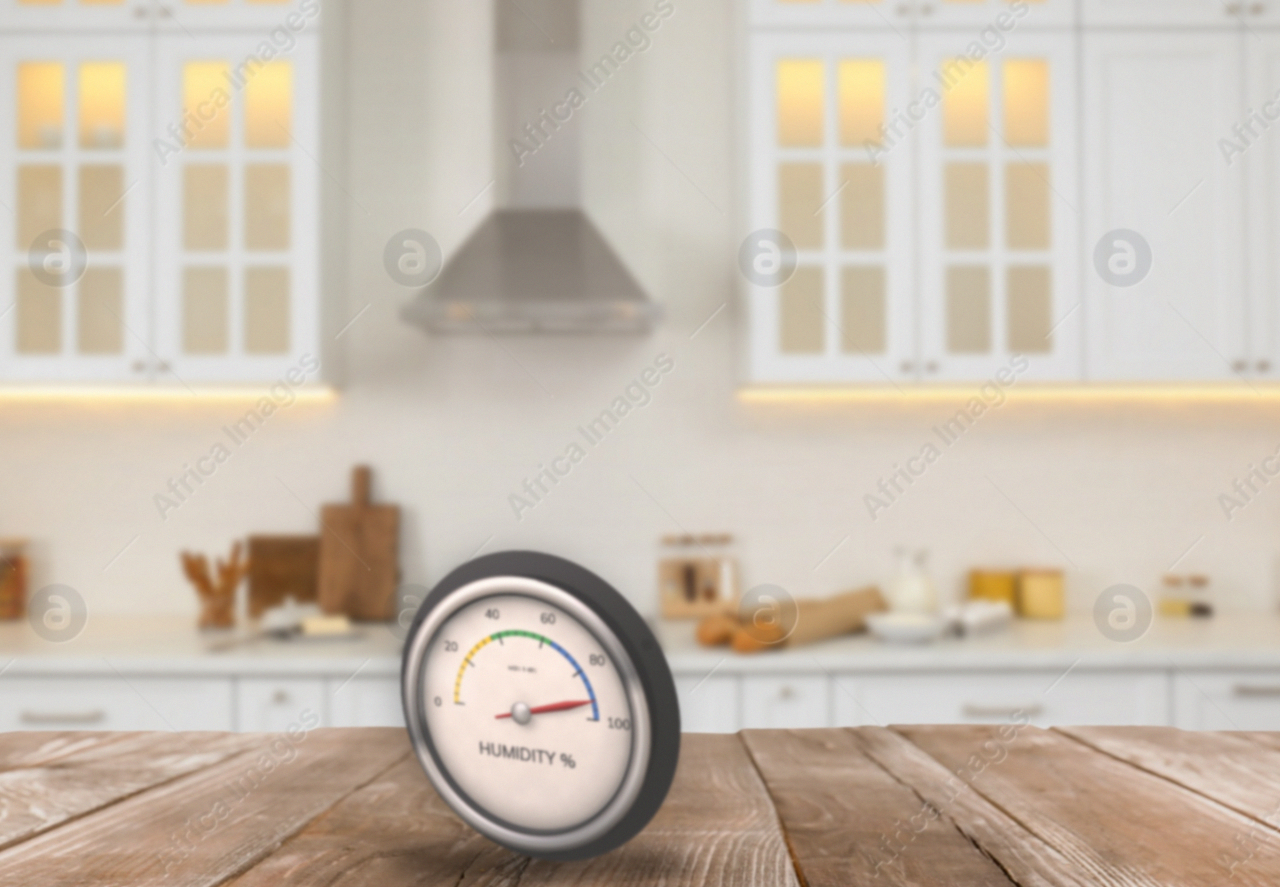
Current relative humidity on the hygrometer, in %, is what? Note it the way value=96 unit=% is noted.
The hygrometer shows value=92 unit=%
